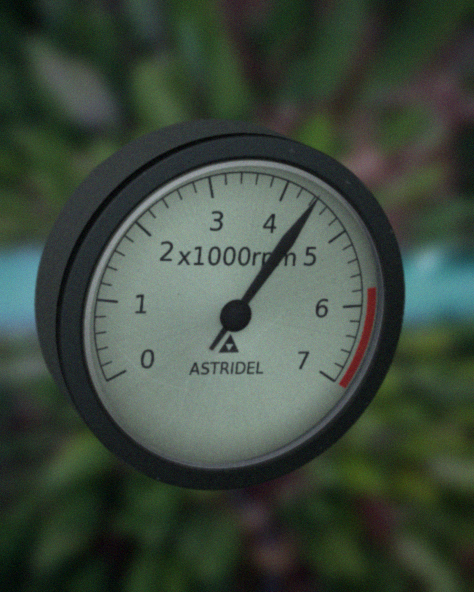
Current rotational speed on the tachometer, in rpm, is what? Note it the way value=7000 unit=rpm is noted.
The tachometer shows value=4400 unit=rpm
